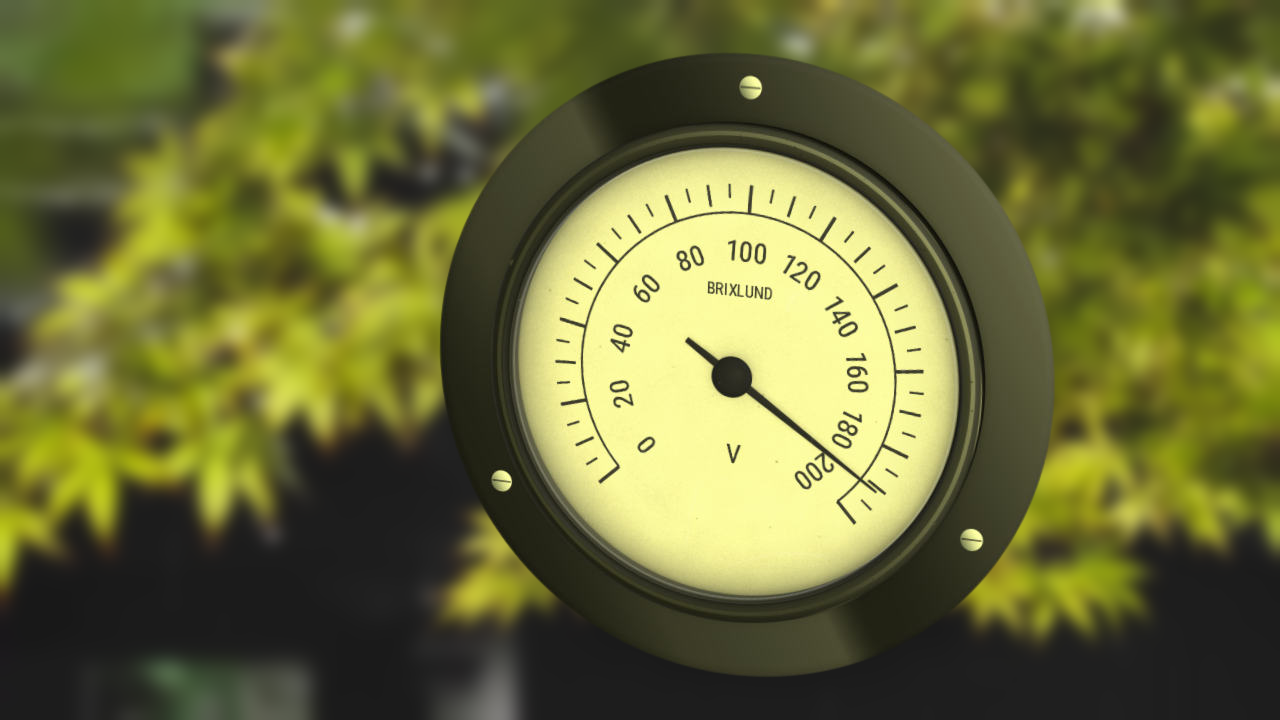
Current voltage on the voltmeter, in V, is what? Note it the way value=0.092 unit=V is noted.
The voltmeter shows value=190 unit=V
